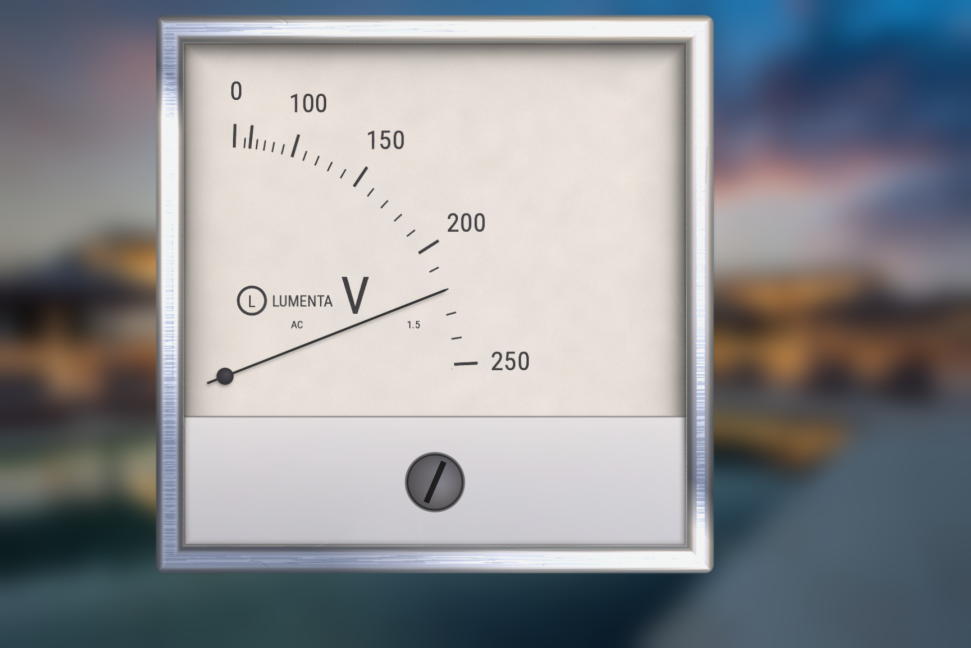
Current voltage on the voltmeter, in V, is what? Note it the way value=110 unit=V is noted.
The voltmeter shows value=220 unit=V
